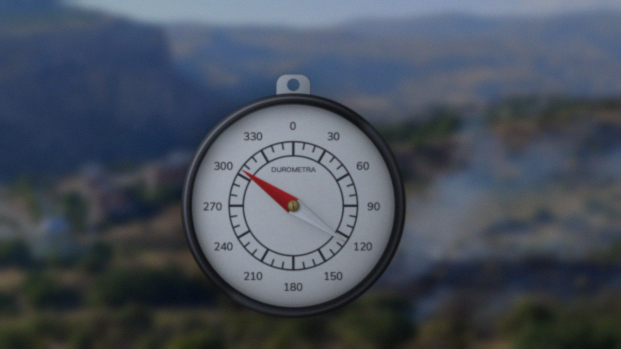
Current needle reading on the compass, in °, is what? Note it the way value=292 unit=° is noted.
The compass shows value=305 unit=°
